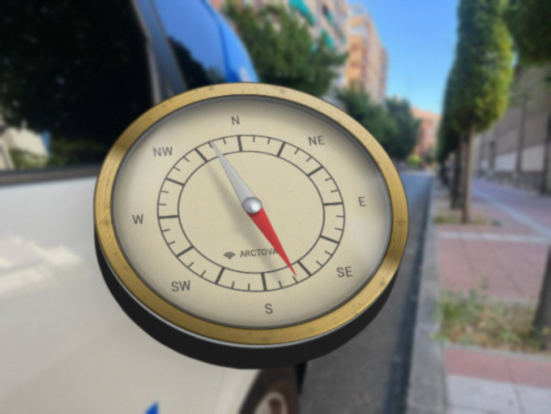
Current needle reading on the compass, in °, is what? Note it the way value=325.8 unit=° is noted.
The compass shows value=160 unit=°
